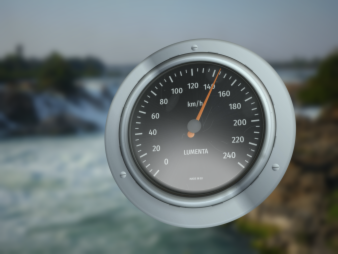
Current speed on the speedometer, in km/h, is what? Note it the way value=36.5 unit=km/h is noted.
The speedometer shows value=145 unit=km/h
